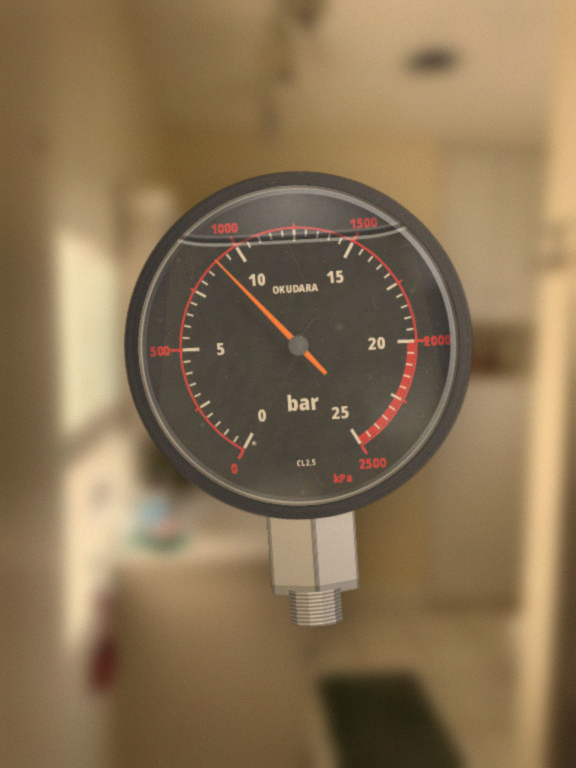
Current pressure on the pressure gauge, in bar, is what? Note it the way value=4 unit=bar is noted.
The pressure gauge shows value=9 unit=bar
